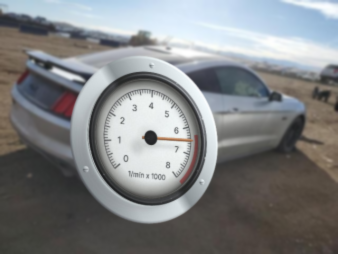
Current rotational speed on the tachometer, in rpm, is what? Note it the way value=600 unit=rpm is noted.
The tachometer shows value=6500 unit=rpm
